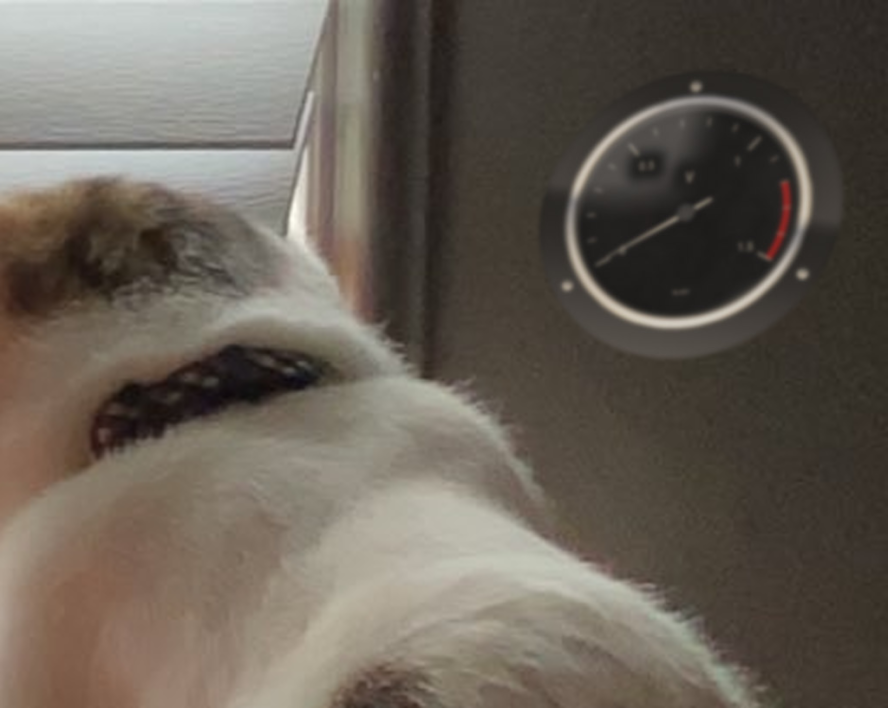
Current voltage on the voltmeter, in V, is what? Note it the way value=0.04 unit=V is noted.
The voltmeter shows value=0 unit=V
